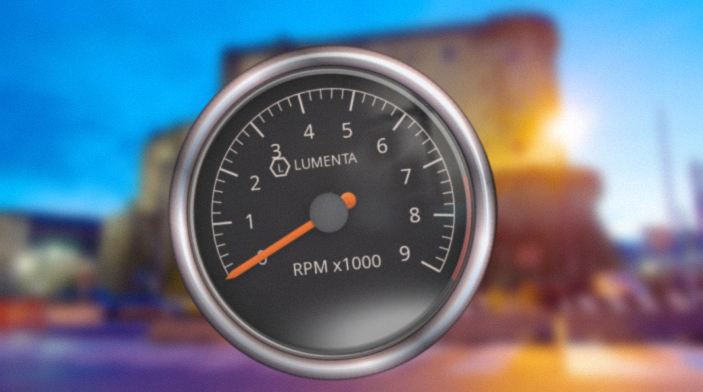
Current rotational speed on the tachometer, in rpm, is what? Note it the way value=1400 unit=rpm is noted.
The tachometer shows value=0 unit=rpm
